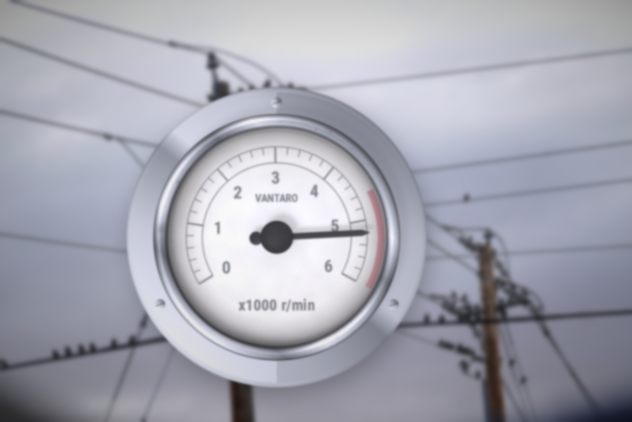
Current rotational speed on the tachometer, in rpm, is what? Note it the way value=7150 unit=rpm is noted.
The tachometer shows value=5200 unit=rpm
